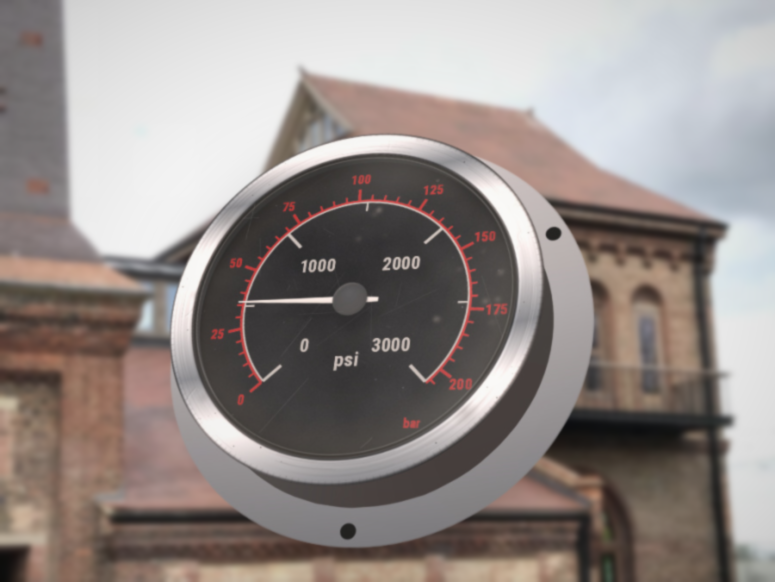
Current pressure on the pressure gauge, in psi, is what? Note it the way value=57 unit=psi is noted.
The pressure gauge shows value=500 unit=psi
